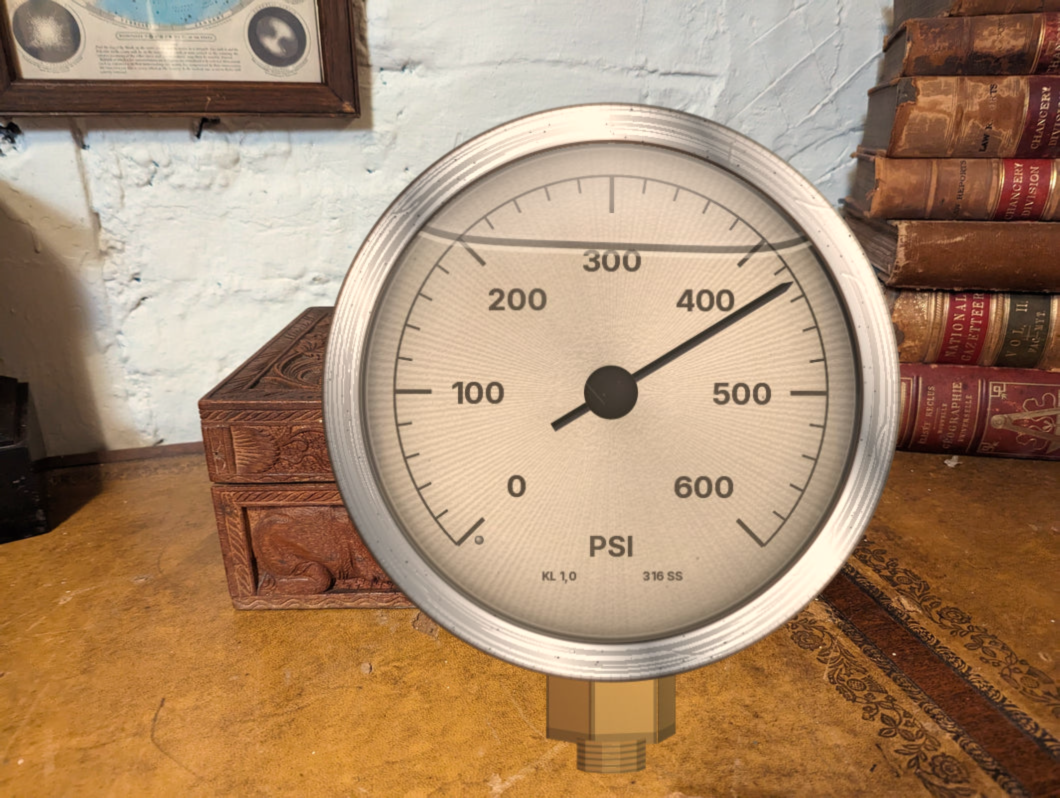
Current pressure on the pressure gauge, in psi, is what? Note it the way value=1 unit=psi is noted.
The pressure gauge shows value=430 unit=psi
